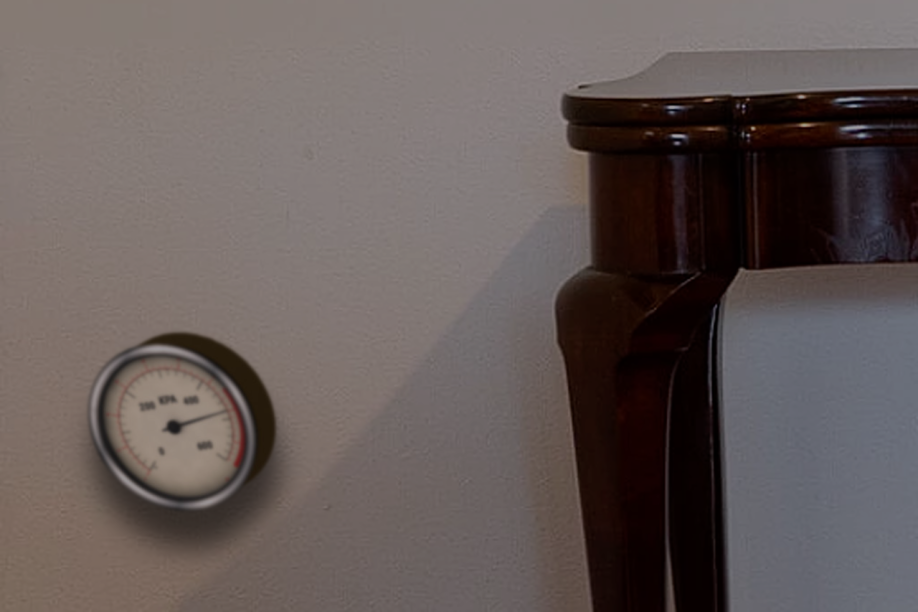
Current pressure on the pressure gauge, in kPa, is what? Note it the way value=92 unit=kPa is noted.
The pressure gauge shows value=480 unit=kPa
